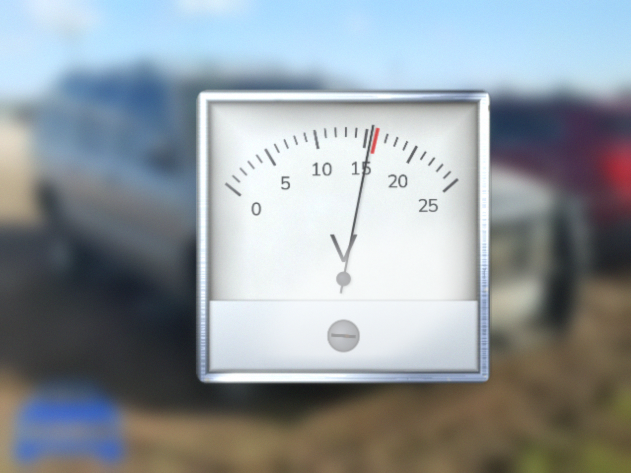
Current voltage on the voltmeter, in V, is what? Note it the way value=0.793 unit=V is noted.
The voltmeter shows value=15.5 unit=V
